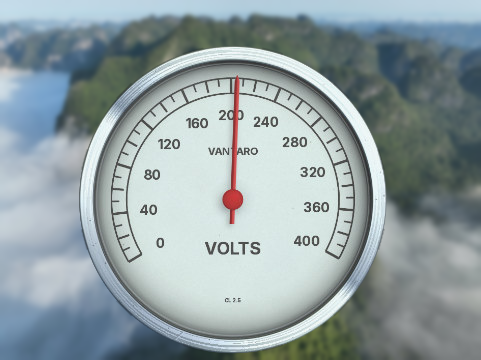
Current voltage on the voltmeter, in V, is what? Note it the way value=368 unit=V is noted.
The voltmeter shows value=205 unit=V
